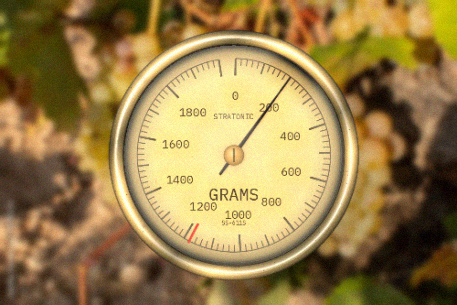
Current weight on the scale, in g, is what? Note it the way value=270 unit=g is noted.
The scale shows value=200 unit=g
